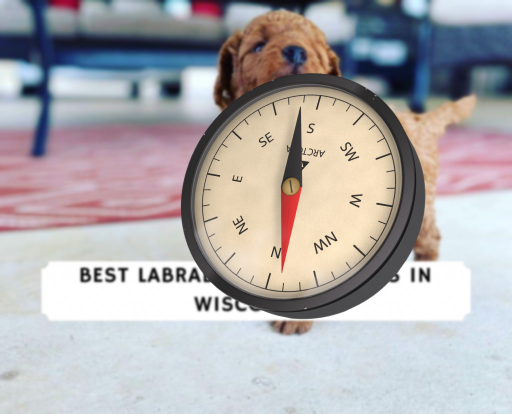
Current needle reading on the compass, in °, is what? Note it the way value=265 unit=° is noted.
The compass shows value=350 unit=°
